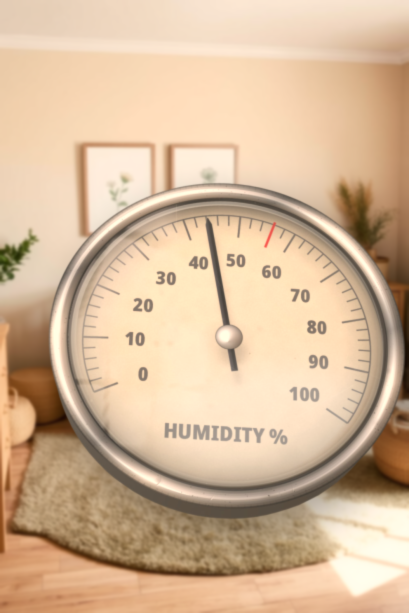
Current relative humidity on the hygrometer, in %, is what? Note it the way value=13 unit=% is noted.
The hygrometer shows value=44 unit=%
